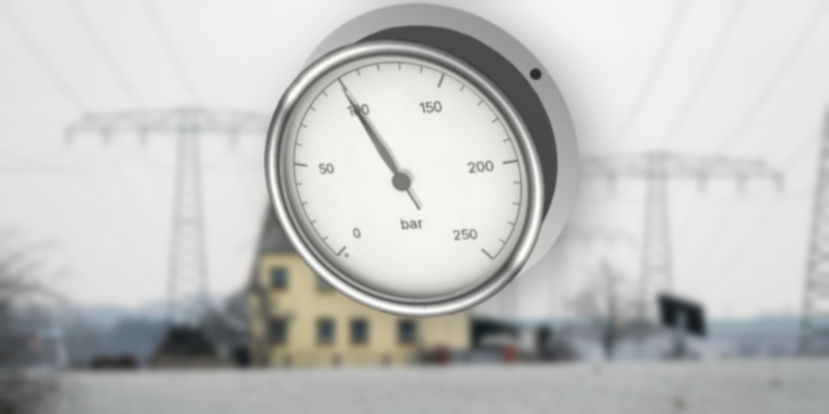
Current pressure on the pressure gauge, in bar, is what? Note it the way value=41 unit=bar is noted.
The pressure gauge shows value=100 unit=bar
